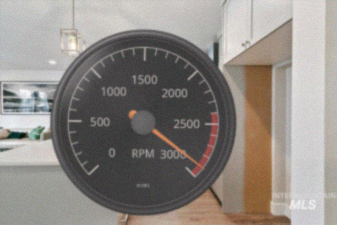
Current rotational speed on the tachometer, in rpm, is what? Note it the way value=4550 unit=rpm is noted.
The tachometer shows value=2900 unit=rpm
